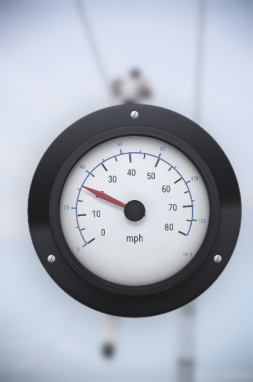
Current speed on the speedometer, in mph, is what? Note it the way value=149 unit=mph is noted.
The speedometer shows value=20 unit=mph
